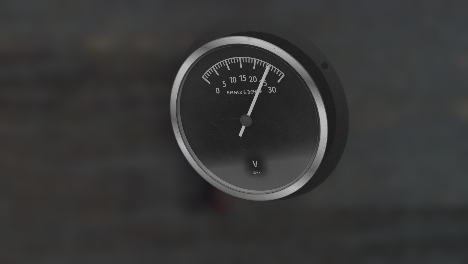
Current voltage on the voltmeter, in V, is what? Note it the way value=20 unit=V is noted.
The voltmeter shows value=25 unit=V
